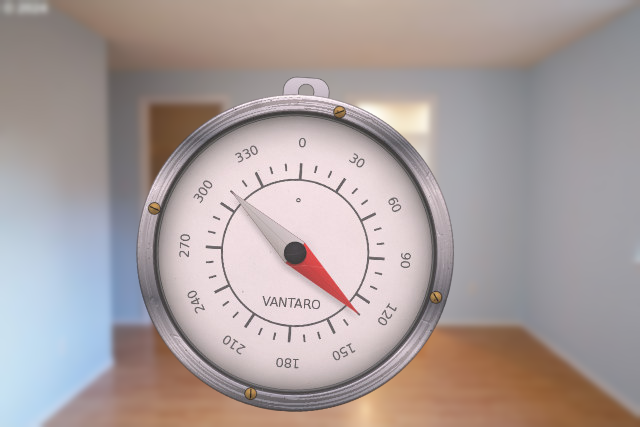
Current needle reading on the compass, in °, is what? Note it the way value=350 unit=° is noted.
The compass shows value=130 unit=°
